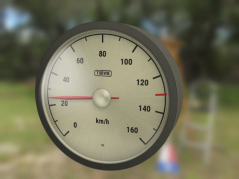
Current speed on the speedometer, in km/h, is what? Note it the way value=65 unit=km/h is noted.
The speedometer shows value=25 unit=km/h
